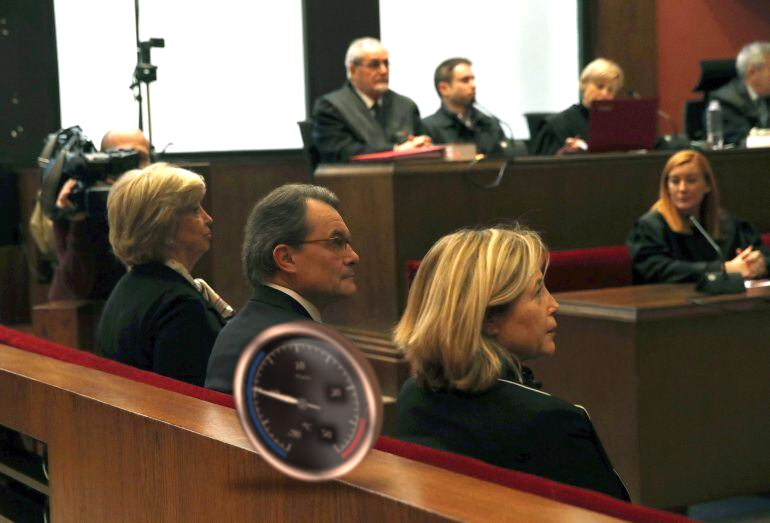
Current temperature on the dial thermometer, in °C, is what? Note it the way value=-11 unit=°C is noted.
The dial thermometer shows value=-10 unit=°C
